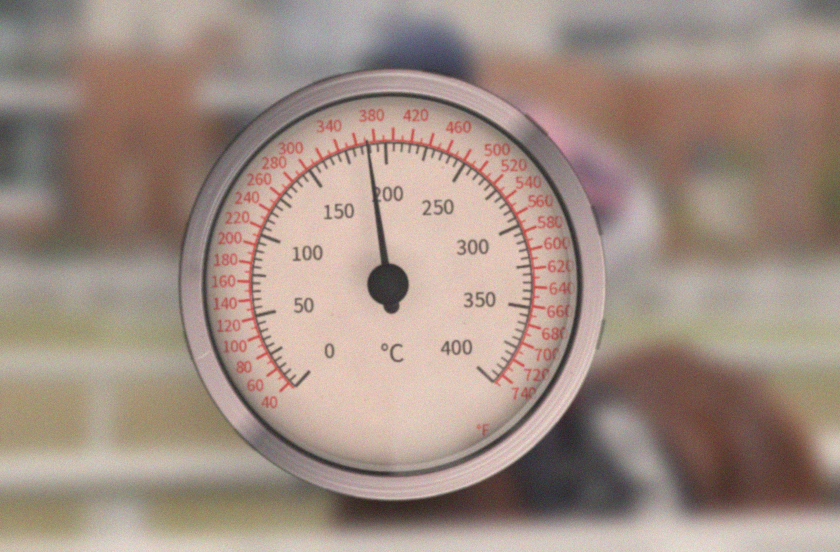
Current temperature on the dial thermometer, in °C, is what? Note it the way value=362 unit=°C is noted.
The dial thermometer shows value=190 unit=°C
